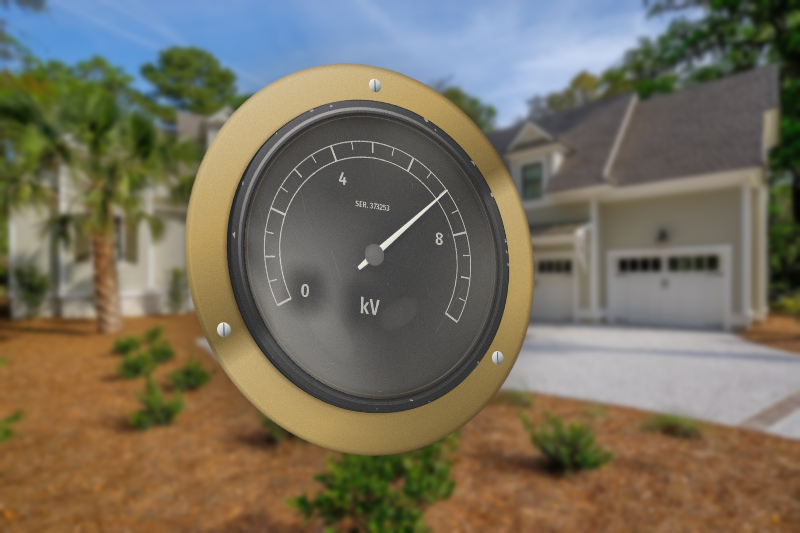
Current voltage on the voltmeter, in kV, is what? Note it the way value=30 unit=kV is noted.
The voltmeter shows value=7 unit=kV
